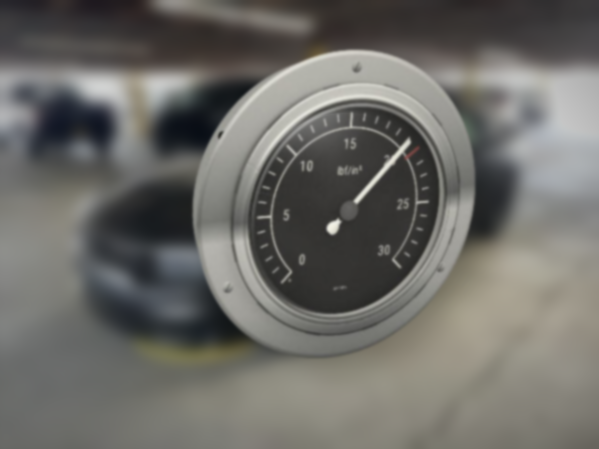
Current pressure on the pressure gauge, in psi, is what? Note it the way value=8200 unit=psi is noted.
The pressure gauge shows value=20 unit=psi
